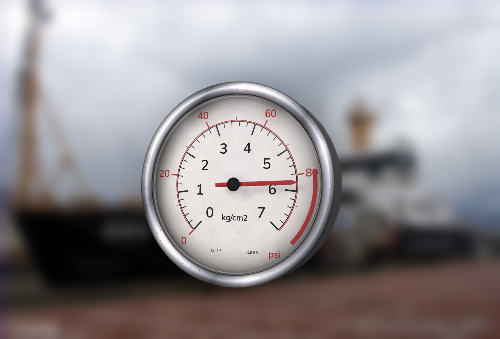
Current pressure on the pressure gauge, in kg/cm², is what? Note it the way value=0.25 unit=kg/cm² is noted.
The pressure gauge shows value=5.8 unit=kg/cm²
